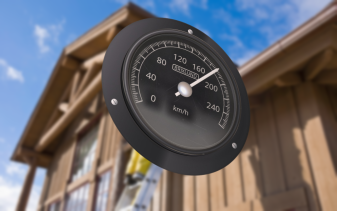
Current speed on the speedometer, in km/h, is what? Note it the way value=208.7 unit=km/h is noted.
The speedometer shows value=180 unit=km/h
